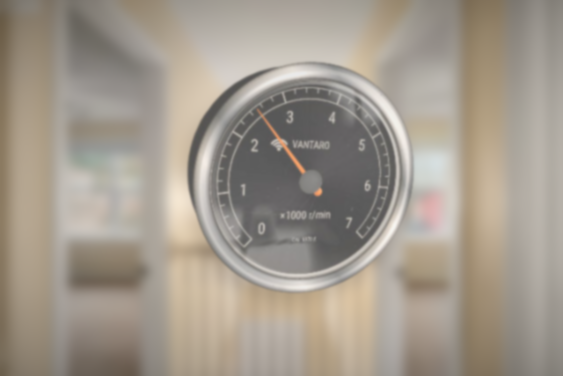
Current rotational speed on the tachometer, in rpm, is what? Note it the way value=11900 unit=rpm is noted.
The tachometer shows value=2500 unit=rpm
